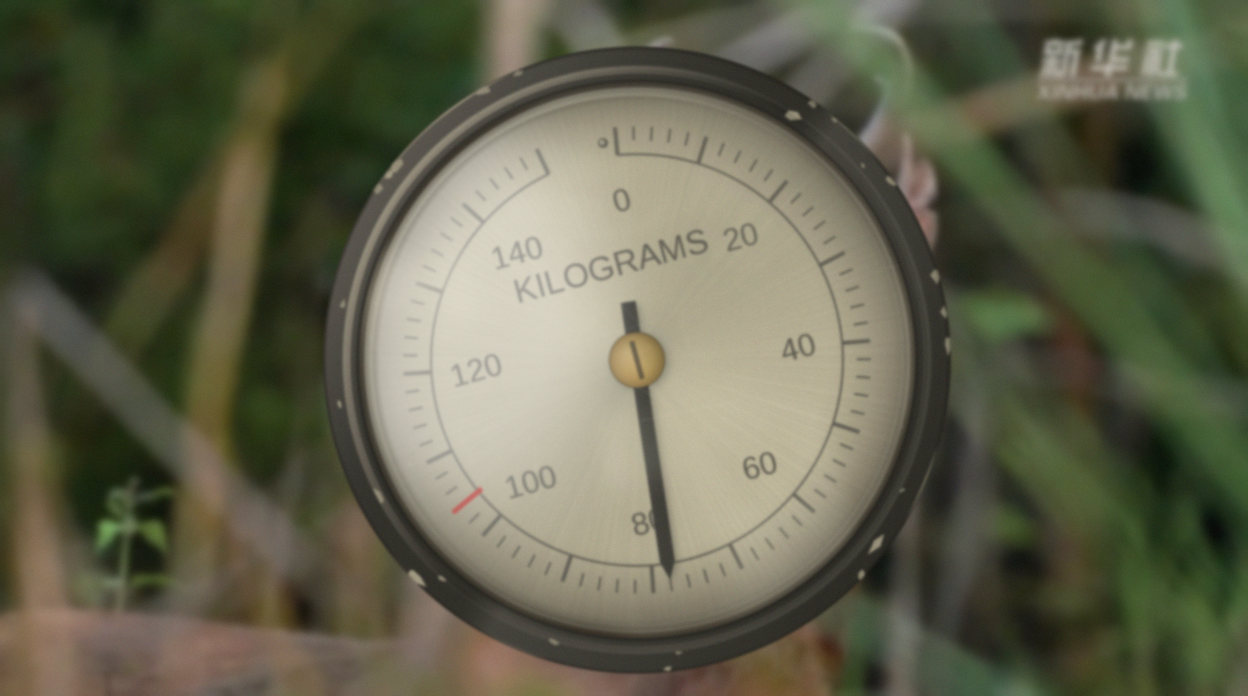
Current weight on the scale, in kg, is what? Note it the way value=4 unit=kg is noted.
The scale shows value=78 unit=kg
